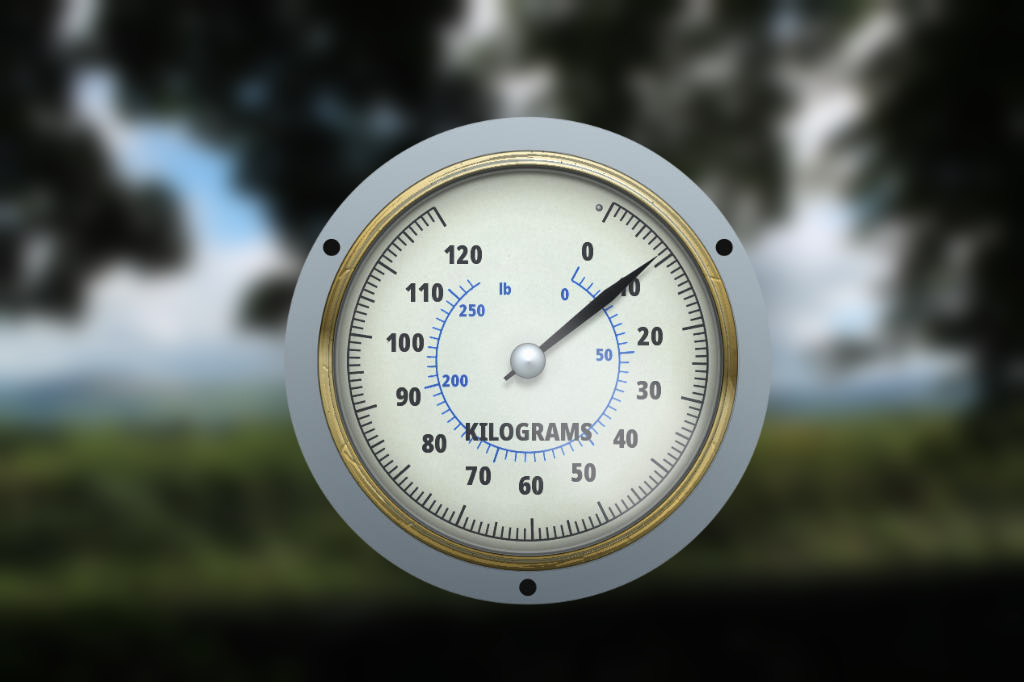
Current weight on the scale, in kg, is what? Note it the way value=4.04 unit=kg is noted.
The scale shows value=9 unit=kg
